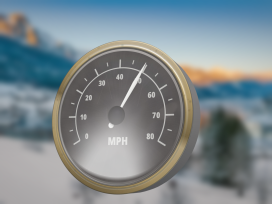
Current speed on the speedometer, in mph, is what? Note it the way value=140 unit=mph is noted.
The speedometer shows value=50 unit=mph
